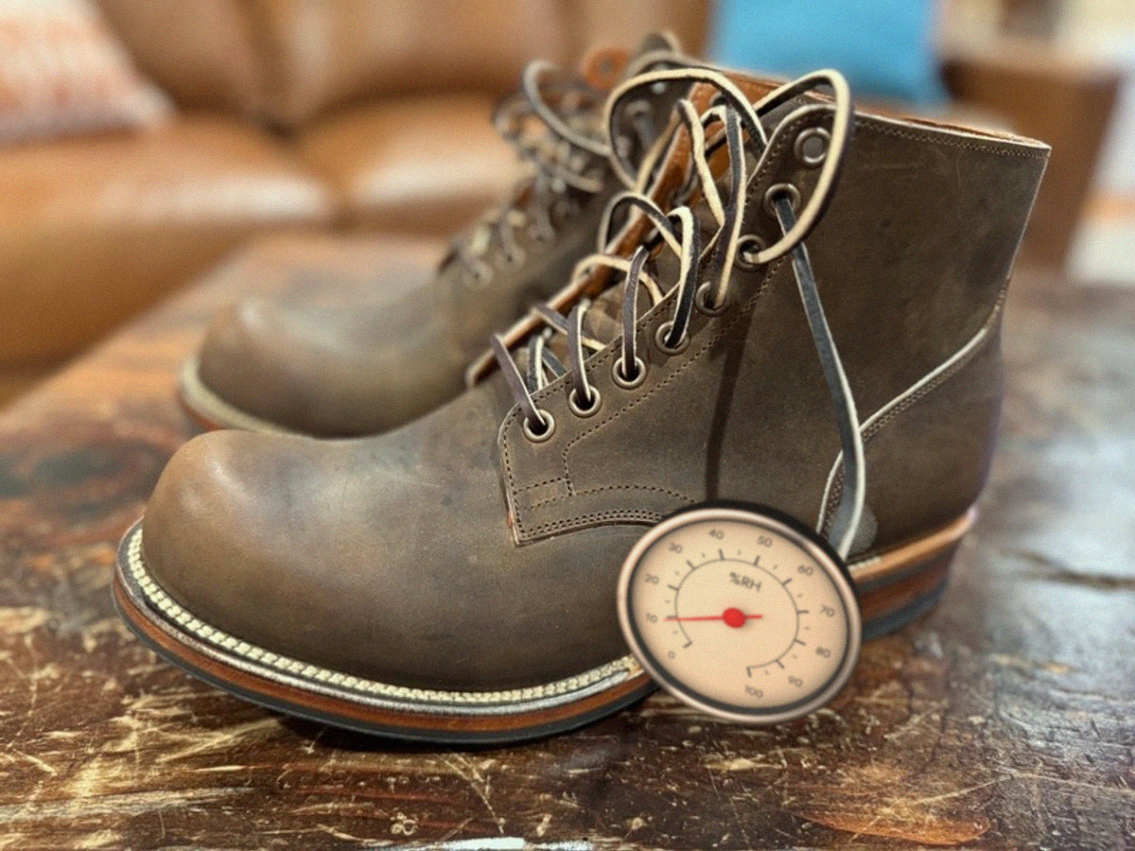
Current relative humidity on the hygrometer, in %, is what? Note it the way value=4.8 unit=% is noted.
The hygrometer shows value=10 unit=%
